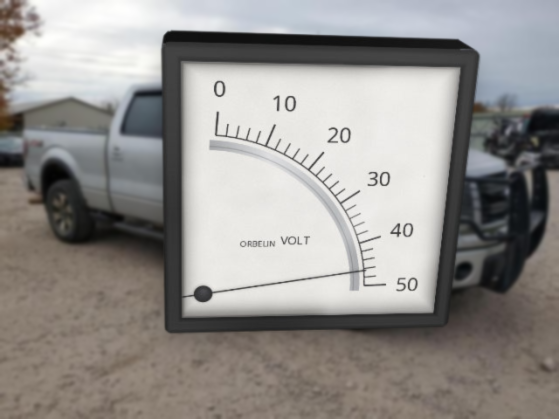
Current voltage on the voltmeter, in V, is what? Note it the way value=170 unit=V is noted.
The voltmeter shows value=46 unit=V
